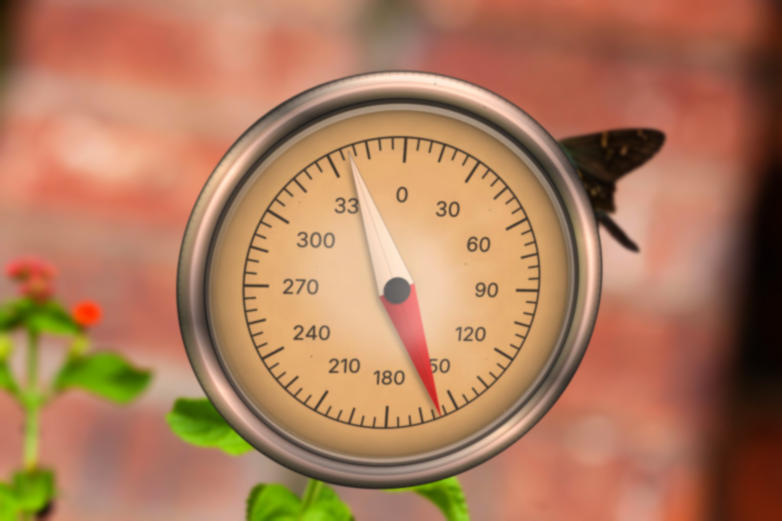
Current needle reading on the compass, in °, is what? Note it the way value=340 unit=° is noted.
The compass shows value=157.5 unit=°
